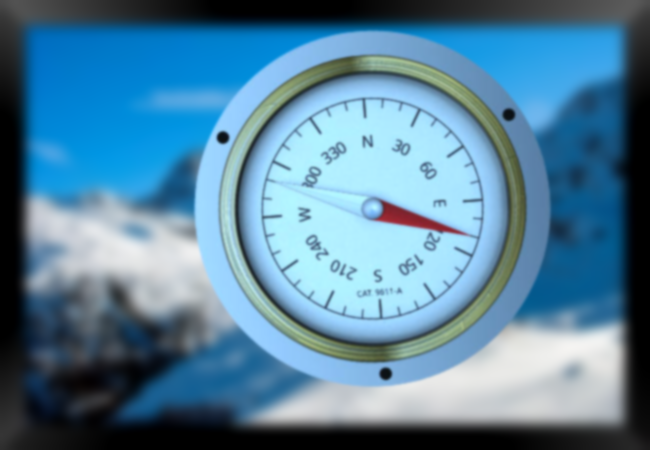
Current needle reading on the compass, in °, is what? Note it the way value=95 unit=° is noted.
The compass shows value=110 unit=°
